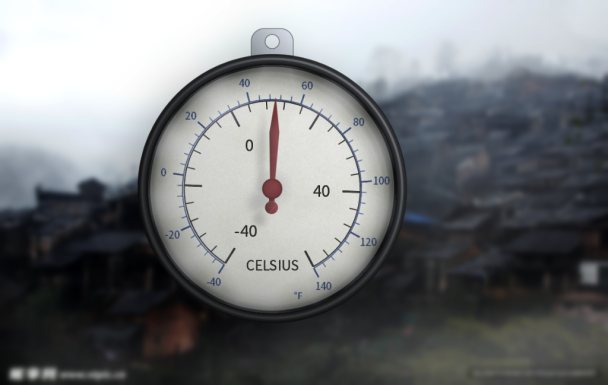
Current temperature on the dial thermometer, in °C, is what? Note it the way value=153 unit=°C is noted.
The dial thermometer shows value=10 unit=°C
